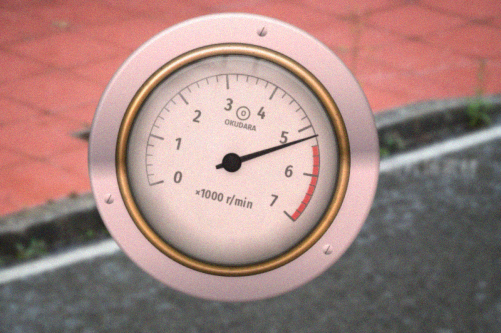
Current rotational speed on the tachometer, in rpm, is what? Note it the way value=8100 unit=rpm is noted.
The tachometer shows value=5200 unit=rpm
